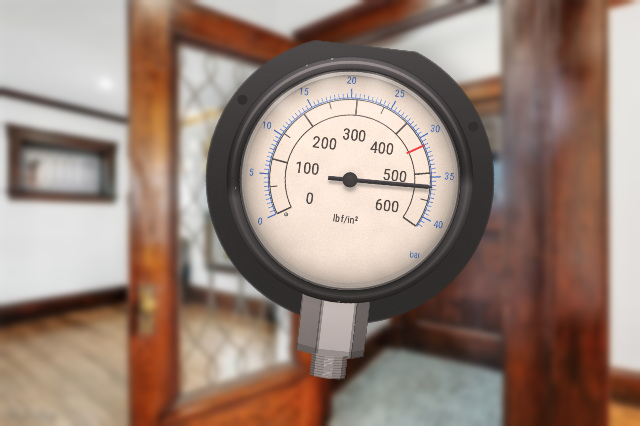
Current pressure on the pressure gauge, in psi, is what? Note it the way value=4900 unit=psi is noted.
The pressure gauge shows value=525 unit=psi
